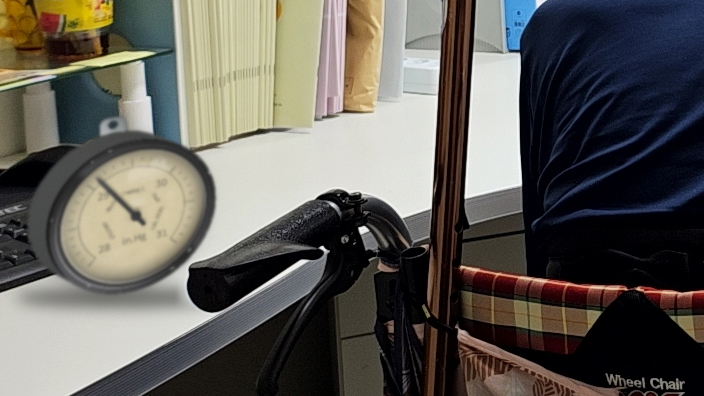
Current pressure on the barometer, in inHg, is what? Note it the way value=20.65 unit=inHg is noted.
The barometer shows value=29.1 unit=inHg
